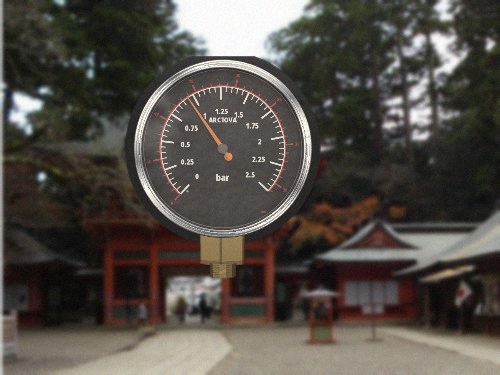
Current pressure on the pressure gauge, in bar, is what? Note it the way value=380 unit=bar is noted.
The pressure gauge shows value=0.95 unit=bar
